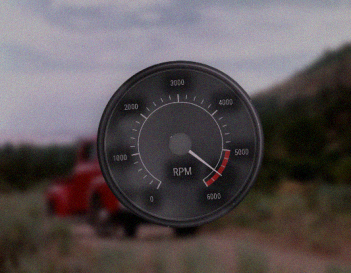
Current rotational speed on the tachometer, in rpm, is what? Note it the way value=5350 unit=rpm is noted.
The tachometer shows value=5600 unit=rpm
